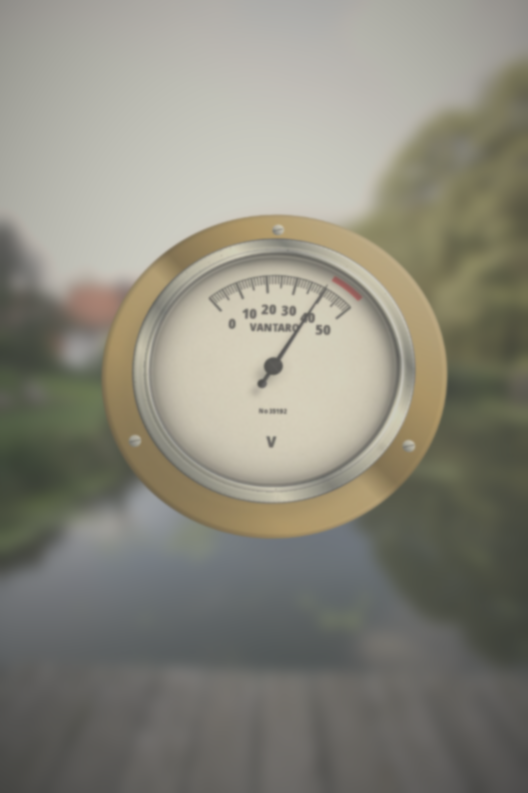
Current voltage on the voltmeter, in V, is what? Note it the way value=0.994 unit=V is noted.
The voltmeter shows value=40 unit=V
